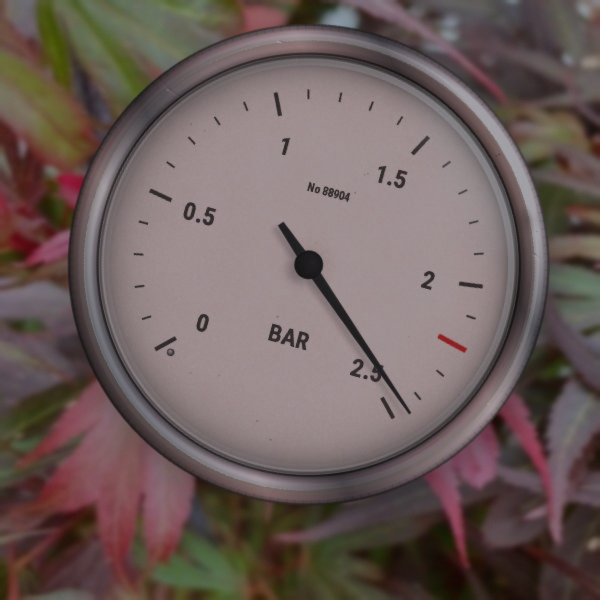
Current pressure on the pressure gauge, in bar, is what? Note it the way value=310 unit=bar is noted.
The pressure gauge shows value=2.45 unit=bar
